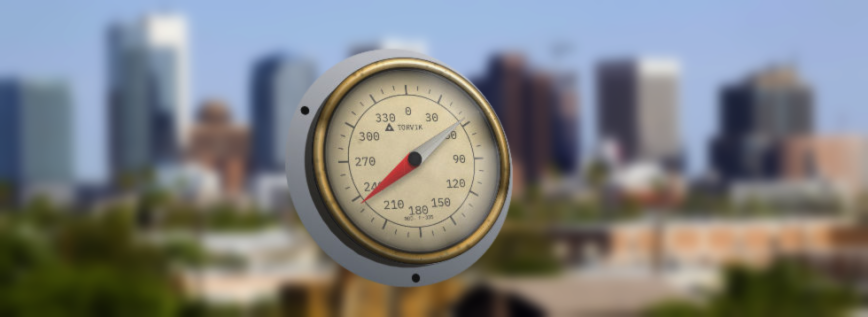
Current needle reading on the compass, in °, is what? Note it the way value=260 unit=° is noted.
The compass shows value=235 unit=°
